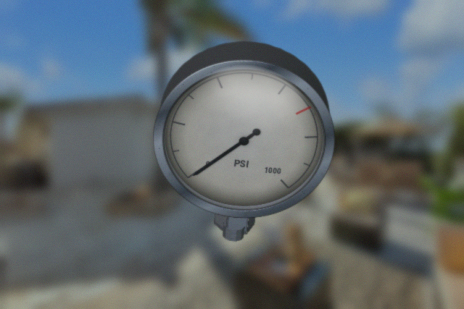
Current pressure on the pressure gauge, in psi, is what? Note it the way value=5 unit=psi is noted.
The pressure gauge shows value=0 unit=psi
